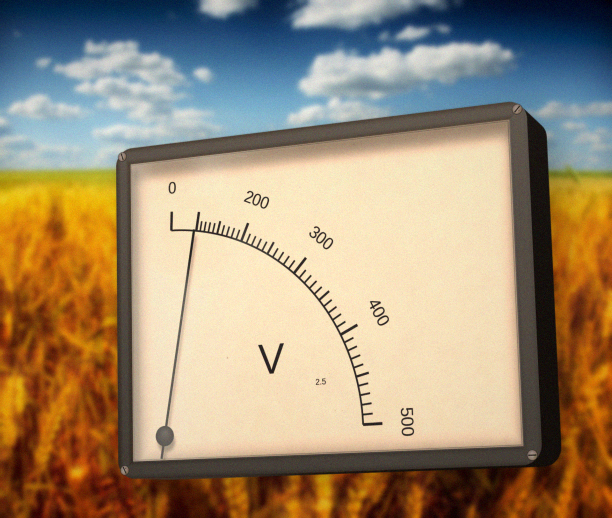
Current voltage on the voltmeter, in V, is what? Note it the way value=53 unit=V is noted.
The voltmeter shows value=100 unit=V
